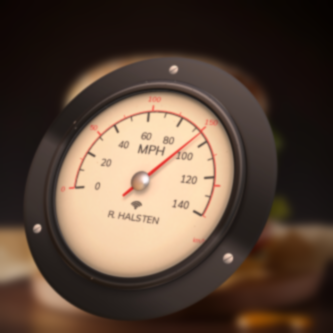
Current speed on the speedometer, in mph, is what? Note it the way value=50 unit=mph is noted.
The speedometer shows value=95 unit=mph
